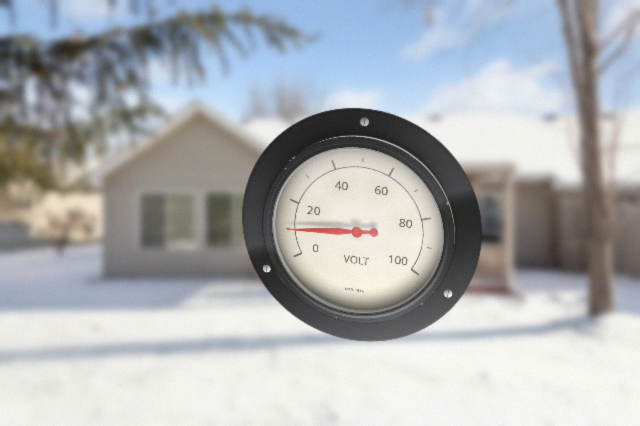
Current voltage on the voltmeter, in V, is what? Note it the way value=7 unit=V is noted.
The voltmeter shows value=10 unit=V
